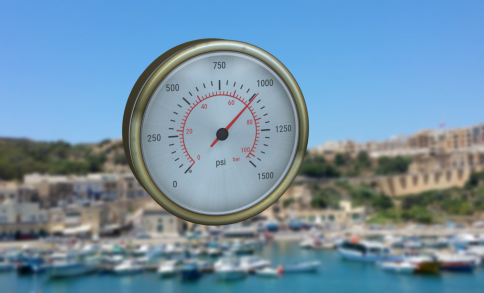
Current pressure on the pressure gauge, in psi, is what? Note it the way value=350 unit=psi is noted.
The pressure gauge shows value=1000 unit=psi
